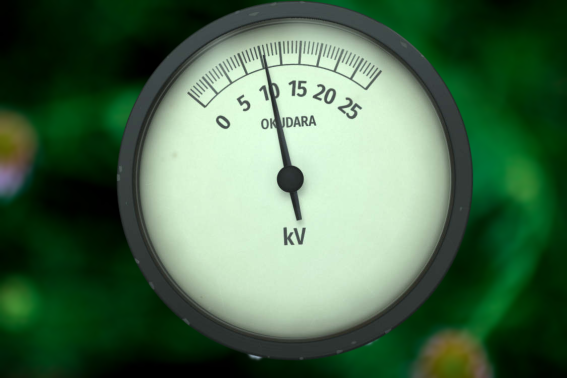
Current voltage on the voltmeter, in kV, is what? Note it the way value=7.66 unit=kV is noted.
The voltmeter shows value=10.5 unit=kV
